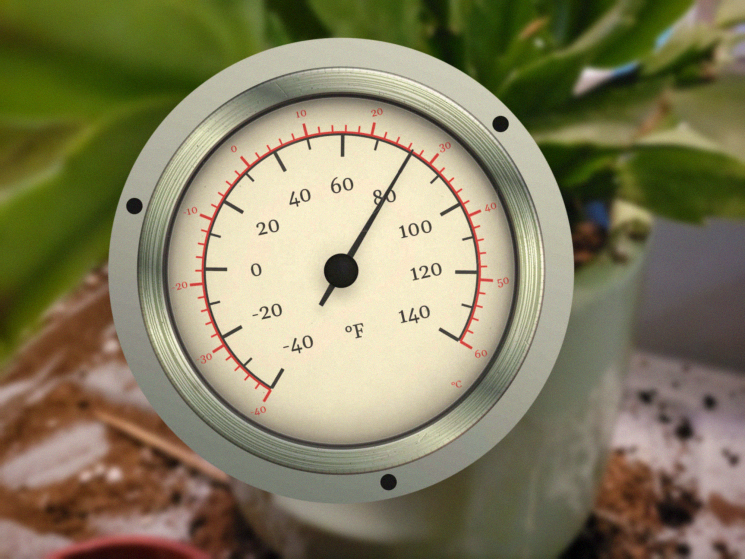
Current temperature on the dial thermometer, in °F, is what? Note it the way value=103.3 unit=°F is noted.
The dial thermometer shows value=80 unit=°F
